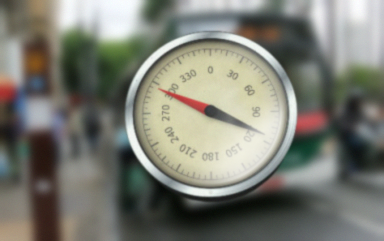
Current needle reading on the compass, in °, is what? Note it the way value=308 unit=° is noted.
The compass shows value=295 unit=°
